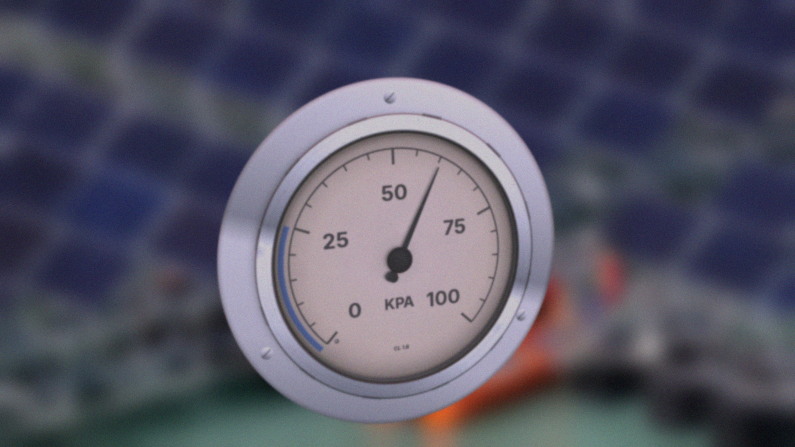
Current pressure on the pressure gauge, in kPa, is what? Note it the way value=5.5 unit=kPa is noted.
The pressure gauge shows value=60 unit=kPa
